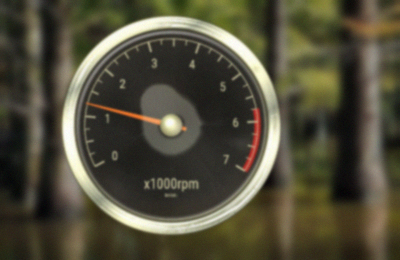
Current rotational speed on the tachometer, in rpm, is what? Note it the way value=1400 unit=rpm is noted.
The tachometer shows value=1250 unit=rpm
